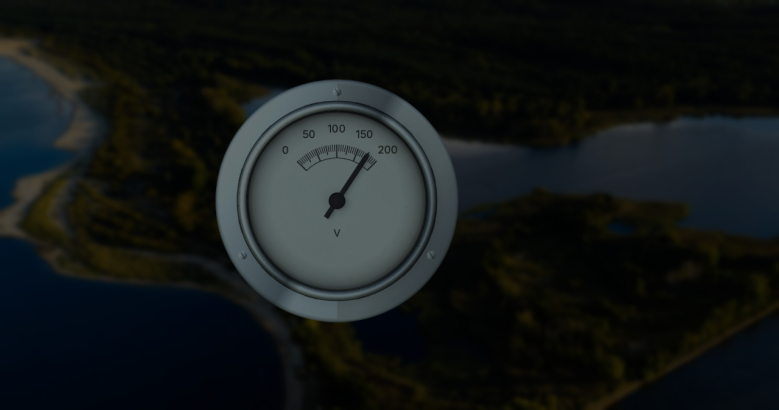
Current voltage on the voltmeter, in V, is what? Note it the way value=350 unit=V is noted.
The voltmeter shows value=175 unit=V
